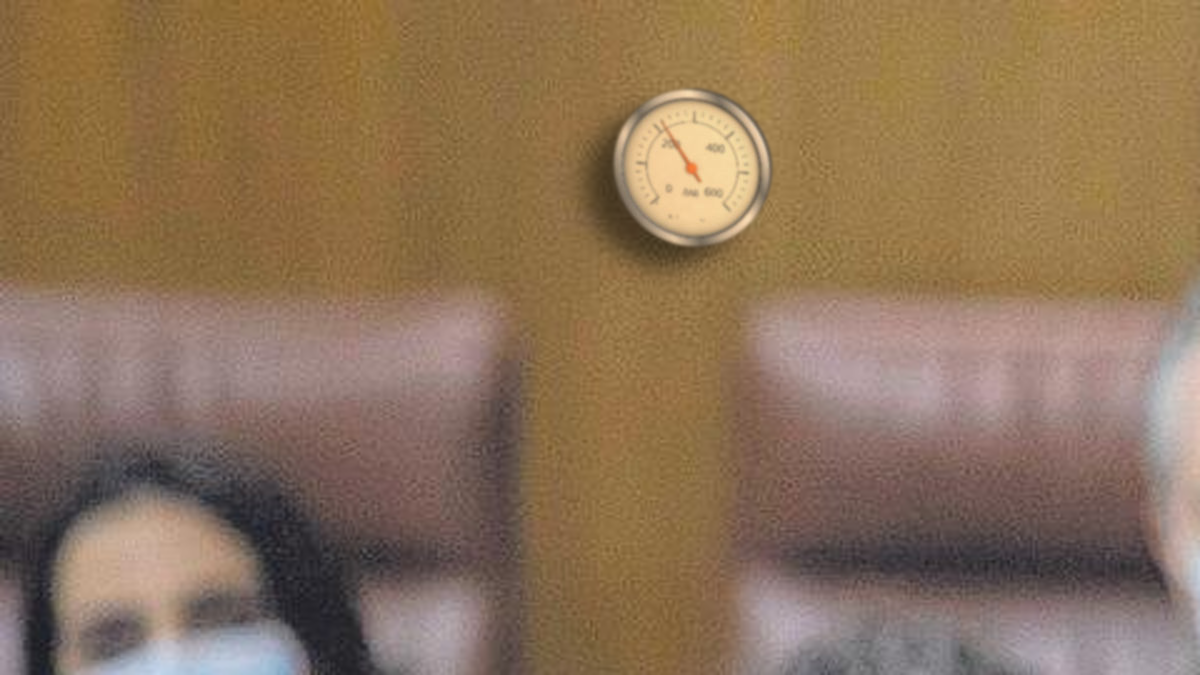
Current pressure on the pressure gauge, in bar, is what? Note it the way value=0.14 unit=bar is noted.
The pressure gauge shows value=220 unit=bar
